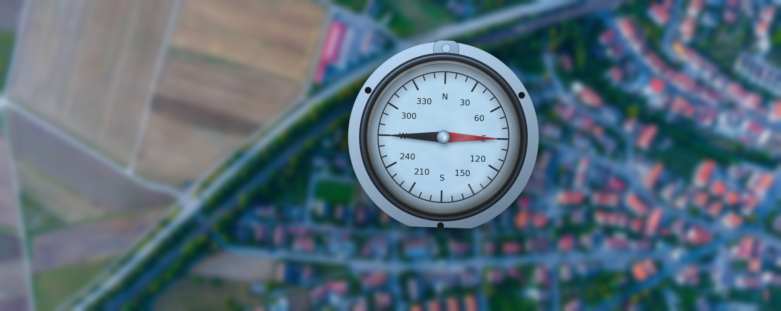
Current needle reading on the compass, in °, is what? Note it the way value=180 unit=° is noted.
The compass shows value=90 unit=°
